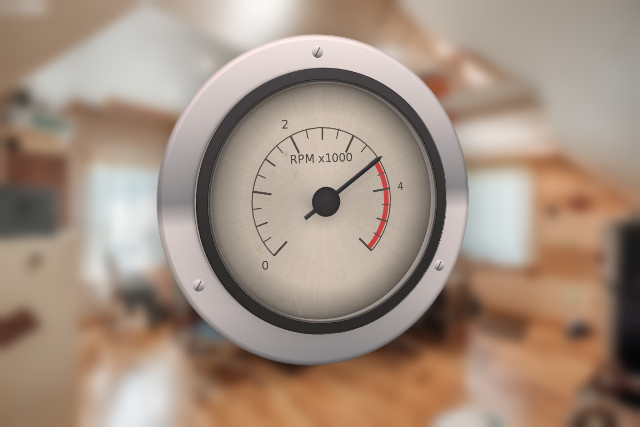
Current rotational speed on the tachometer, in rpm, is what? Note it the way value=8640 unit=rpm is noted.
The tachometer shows value=3500 unit=rpm
